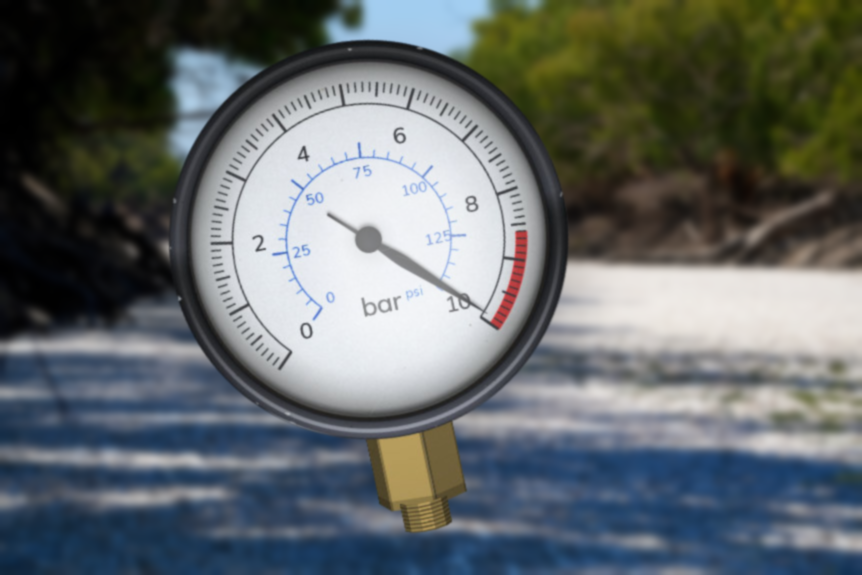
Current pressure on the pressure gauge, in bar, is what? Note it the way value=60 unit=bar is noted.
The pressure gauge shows value=9.9 unit=bar
